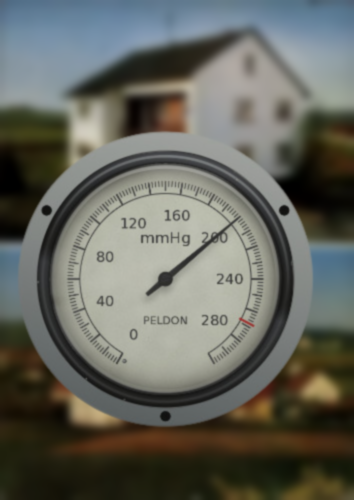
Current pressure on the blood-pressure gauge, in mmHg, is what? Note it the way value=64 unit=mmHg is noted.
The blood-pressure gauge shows value=200 unit=mmHg
